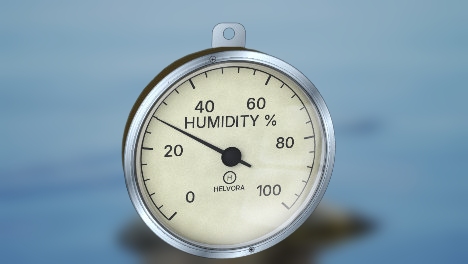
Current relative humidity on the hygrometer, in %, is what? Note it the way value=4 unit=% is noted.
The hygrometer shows value=28 unit=%
